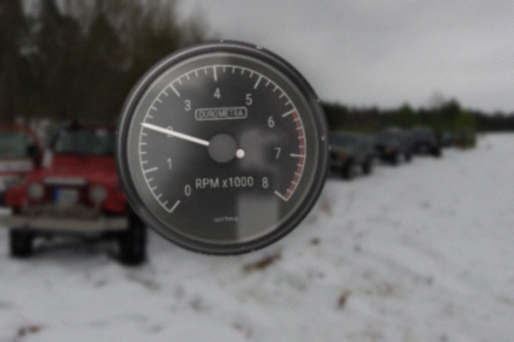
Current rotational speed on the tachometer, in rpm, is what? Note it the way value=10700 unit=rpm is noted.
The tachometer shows value=2000 unit=rpm
